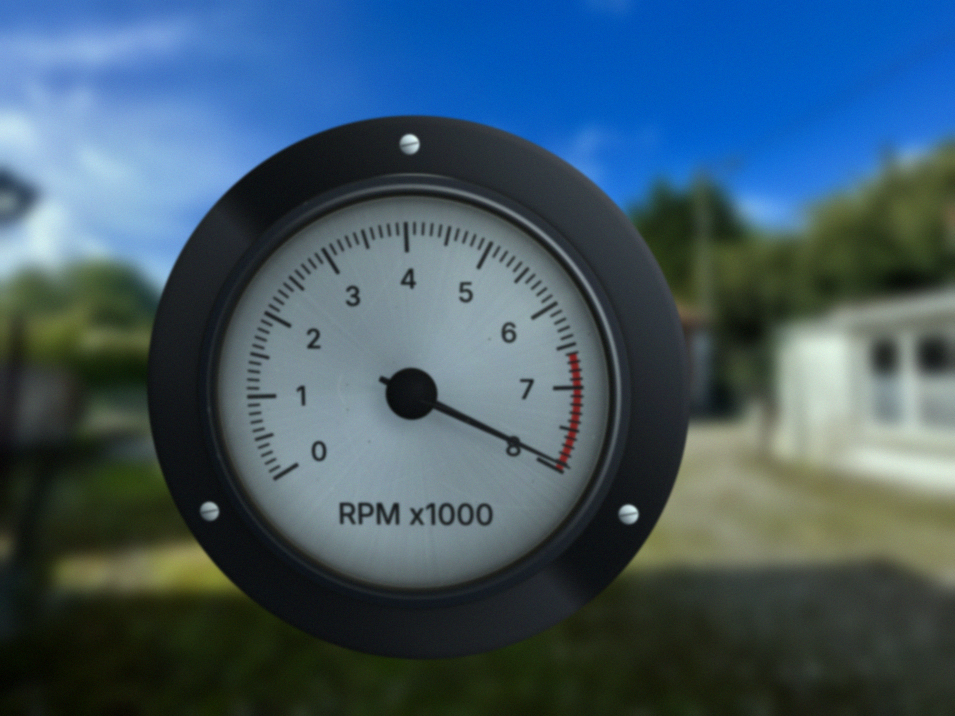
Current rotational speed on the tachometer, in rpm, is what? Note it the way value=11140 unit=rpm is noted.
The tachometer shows value=7900 unit=rpm
